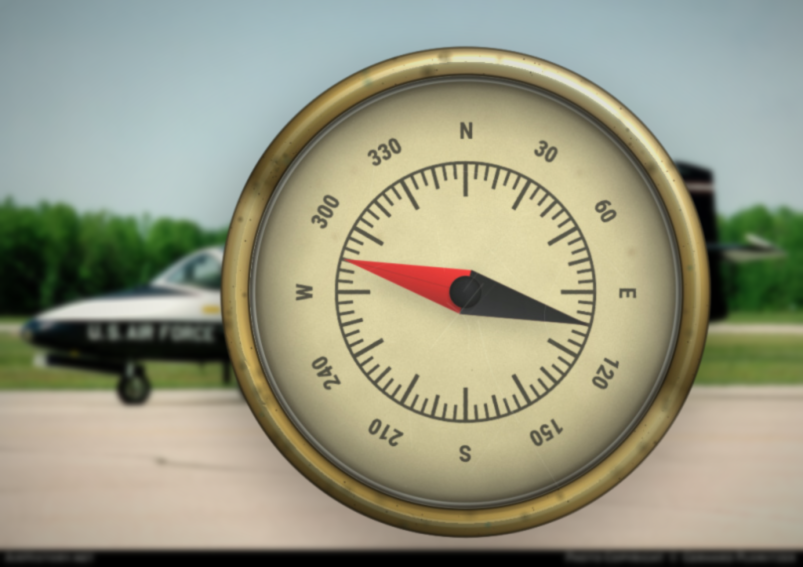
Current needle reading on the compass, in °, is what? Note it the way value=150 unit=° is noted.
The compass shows value=285 unit=°
